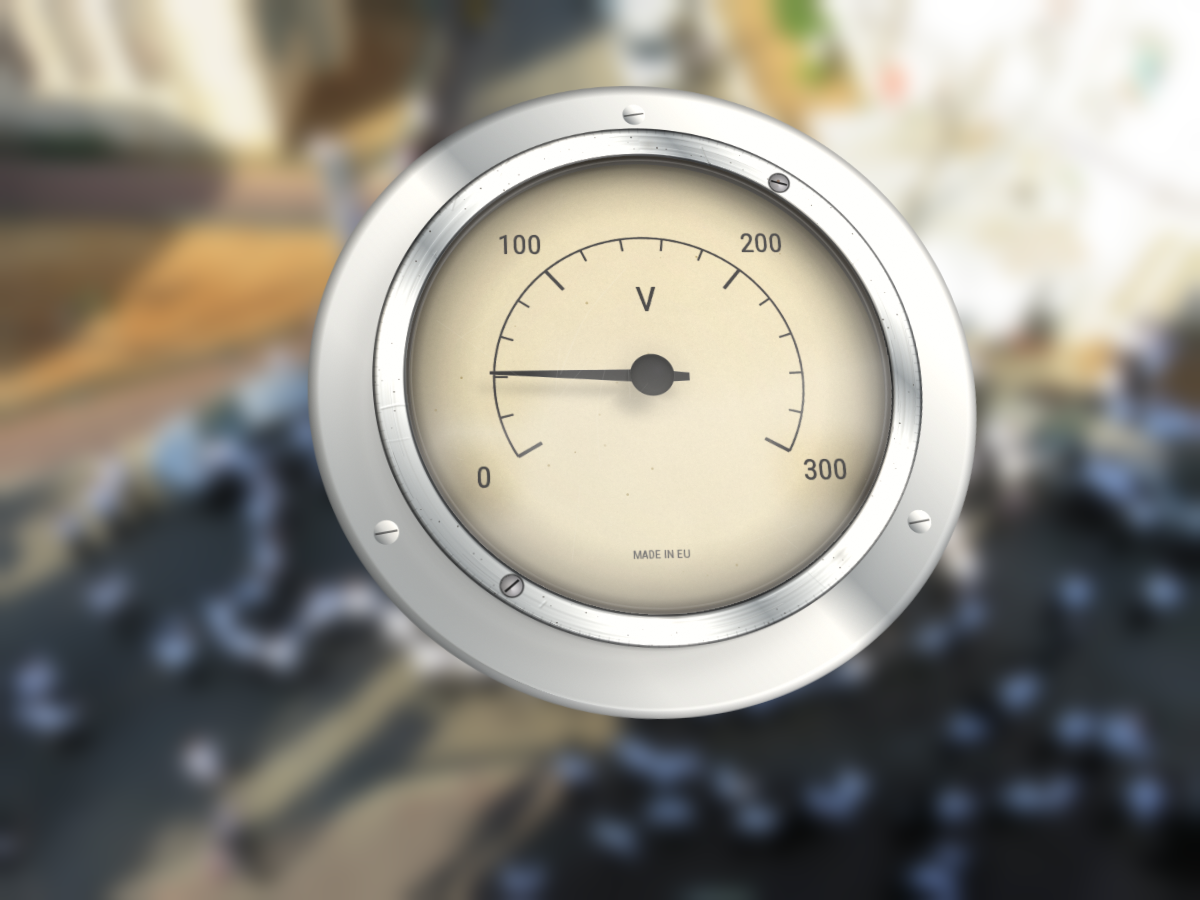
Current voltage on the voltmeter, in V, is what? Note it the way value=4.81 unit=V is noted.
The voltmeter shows value=40 unit=V
